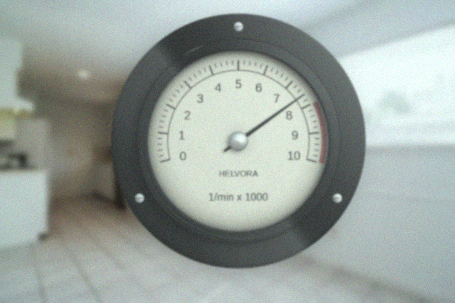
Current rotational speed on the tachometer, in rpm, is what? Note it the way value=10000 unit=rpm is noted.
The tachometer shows value=7600 unit=rpm
